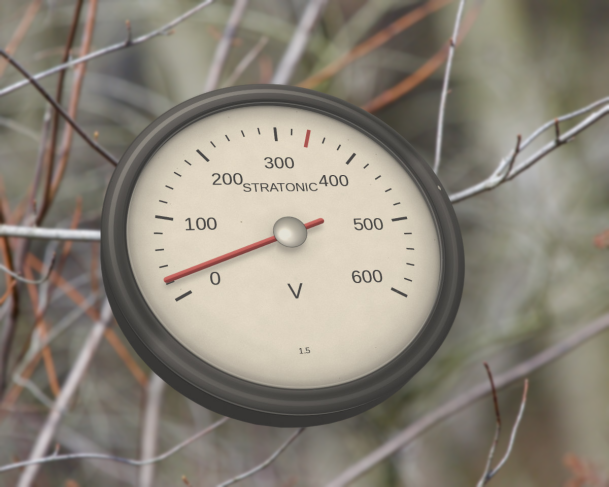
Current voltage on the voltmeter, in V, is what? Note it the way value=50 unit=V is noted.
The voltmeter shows value=20 unit=V
